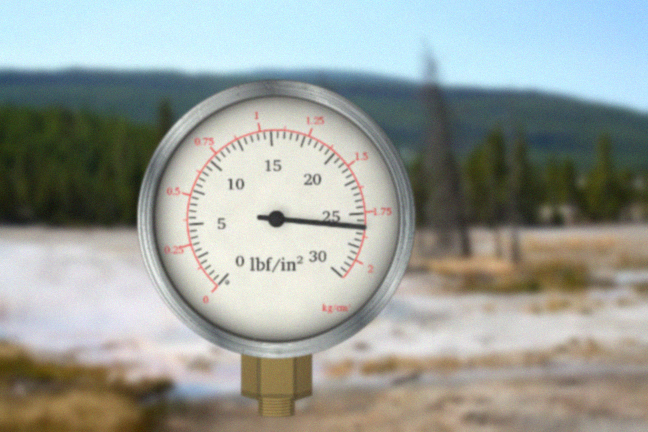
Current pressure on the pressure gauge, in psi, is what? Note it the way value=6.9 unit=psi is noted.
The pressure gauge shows value=26 unit=psi
